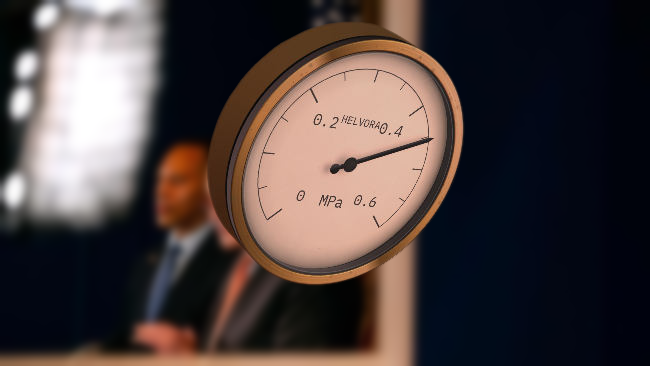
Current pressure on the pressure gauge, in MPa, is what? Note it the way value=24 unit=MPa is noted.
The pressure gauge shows value=0.45 unit=MPa
